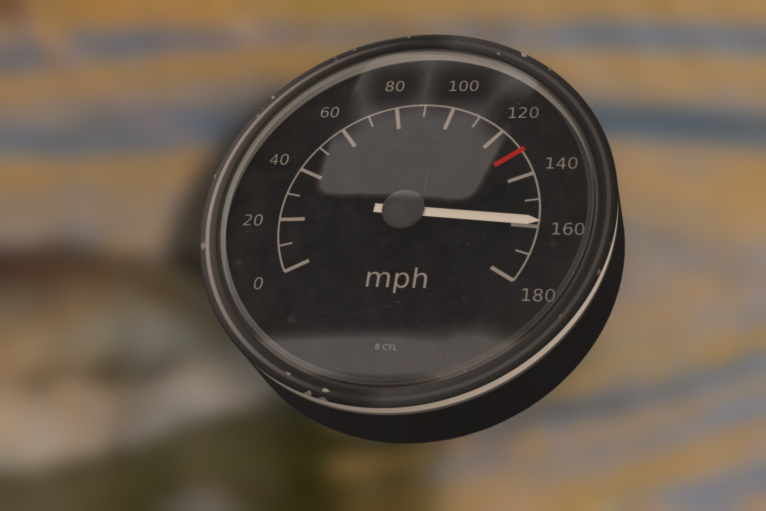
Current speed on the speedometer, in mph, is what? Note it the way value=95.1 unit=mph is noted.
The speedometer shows value=160 unit=mph
